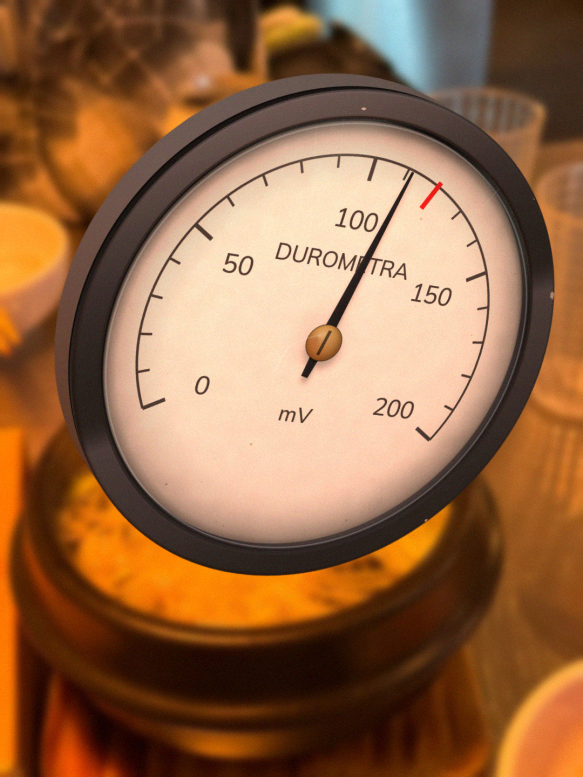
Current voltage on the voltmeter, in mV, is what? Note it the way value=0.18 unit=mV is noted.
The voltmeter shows value=110 unit=mV
